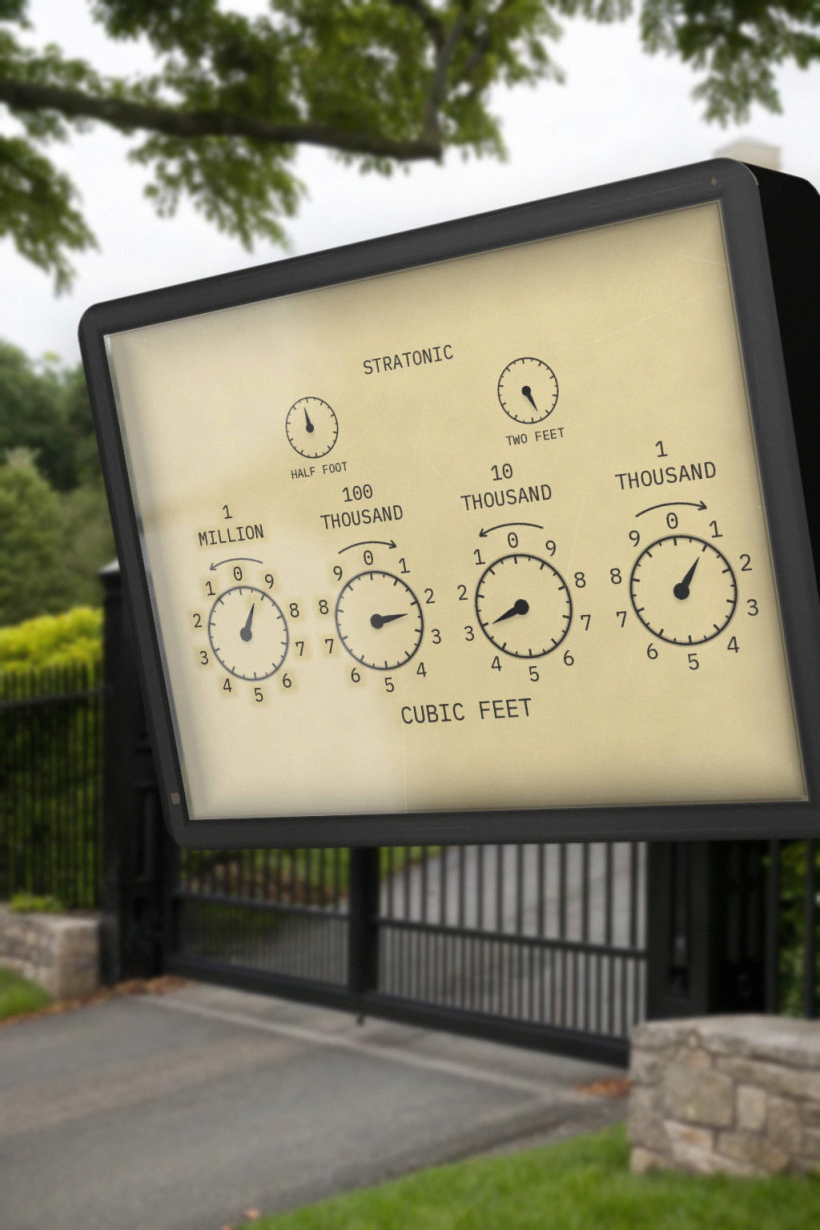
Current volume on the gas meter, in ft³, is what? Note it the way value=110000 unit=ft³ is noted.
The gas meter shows value=923100 unit=ft³
